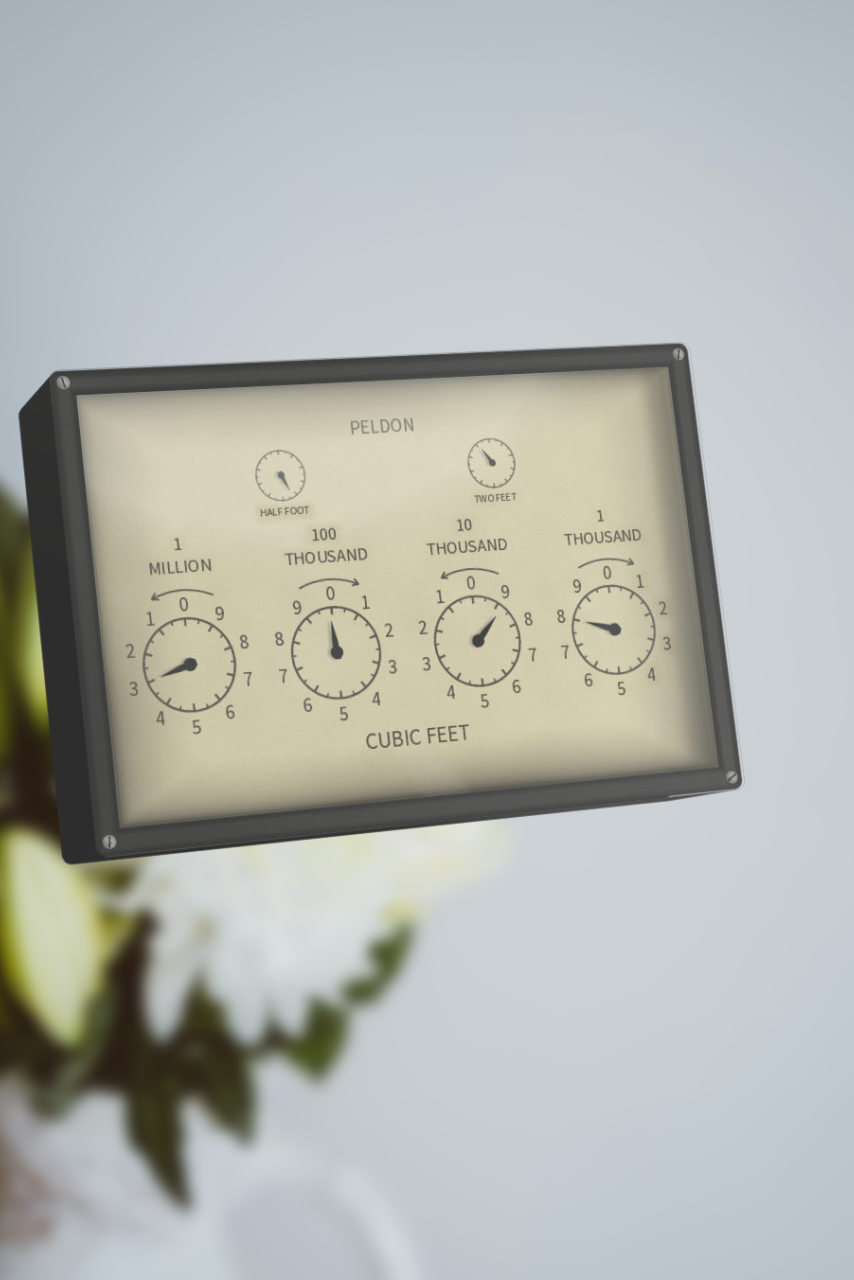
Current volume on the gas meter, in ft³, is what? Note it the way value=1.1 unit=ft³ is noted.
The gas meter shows value=298800 unit=ft³
